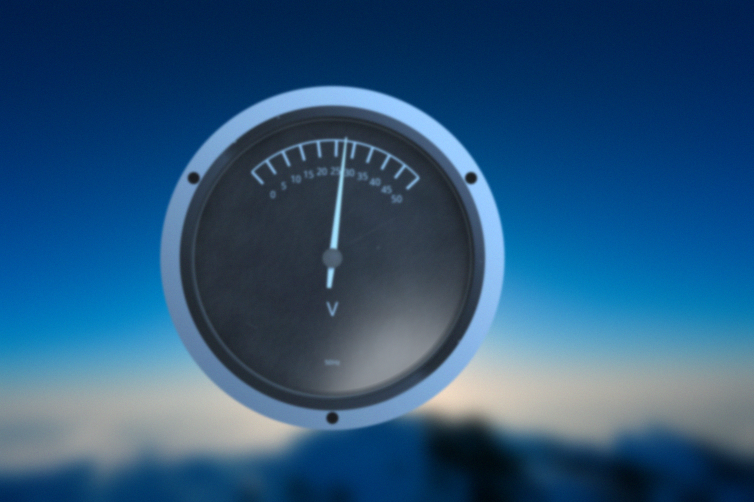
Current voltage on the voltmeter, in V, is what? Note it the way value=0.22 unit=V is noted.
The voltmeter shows value=27.5 unit=V
